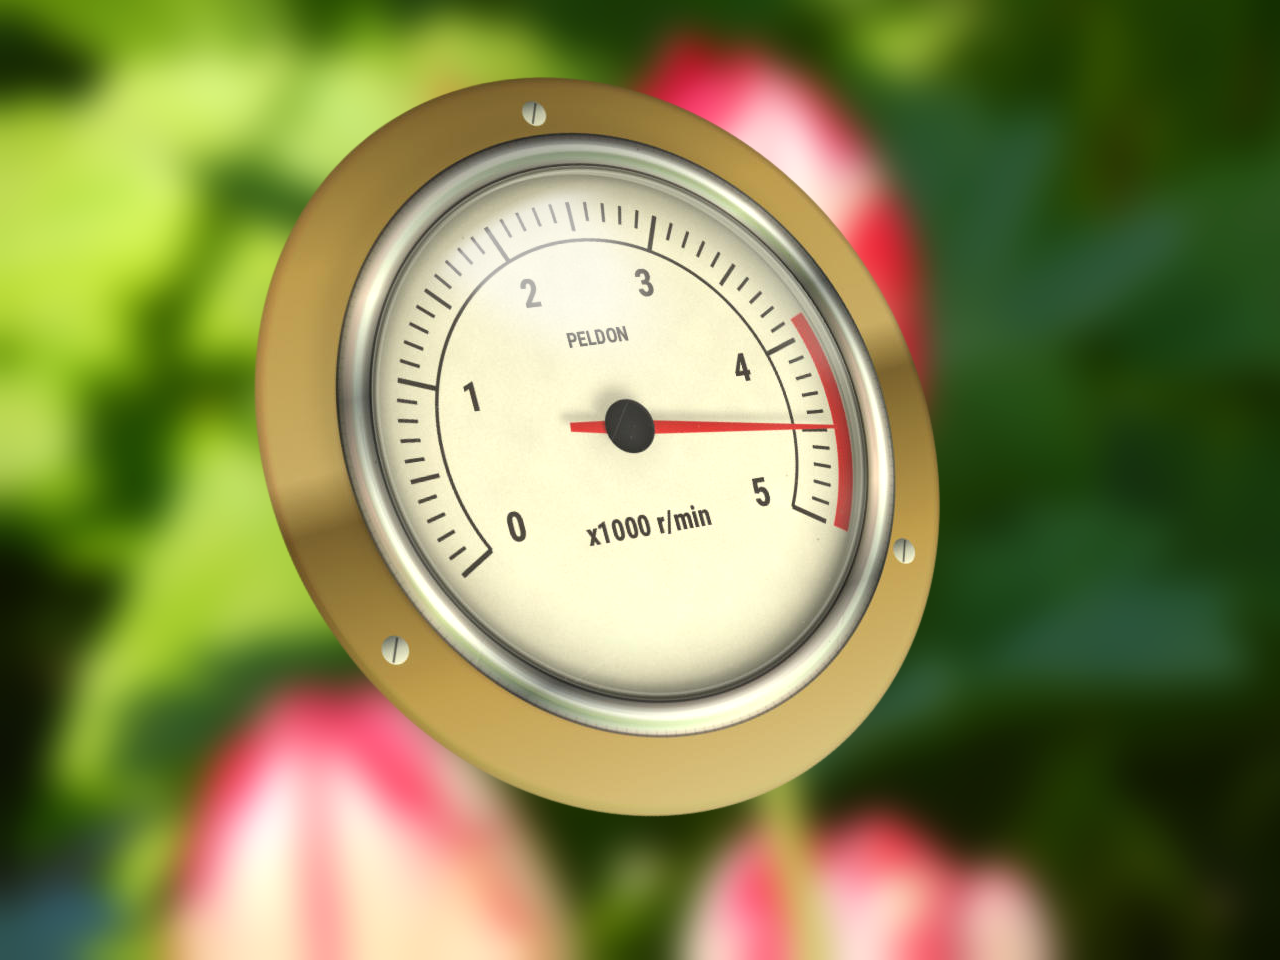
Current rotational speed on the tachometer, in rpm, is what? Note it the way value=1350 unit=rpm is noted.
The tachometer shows value=4500 unit=rpm
